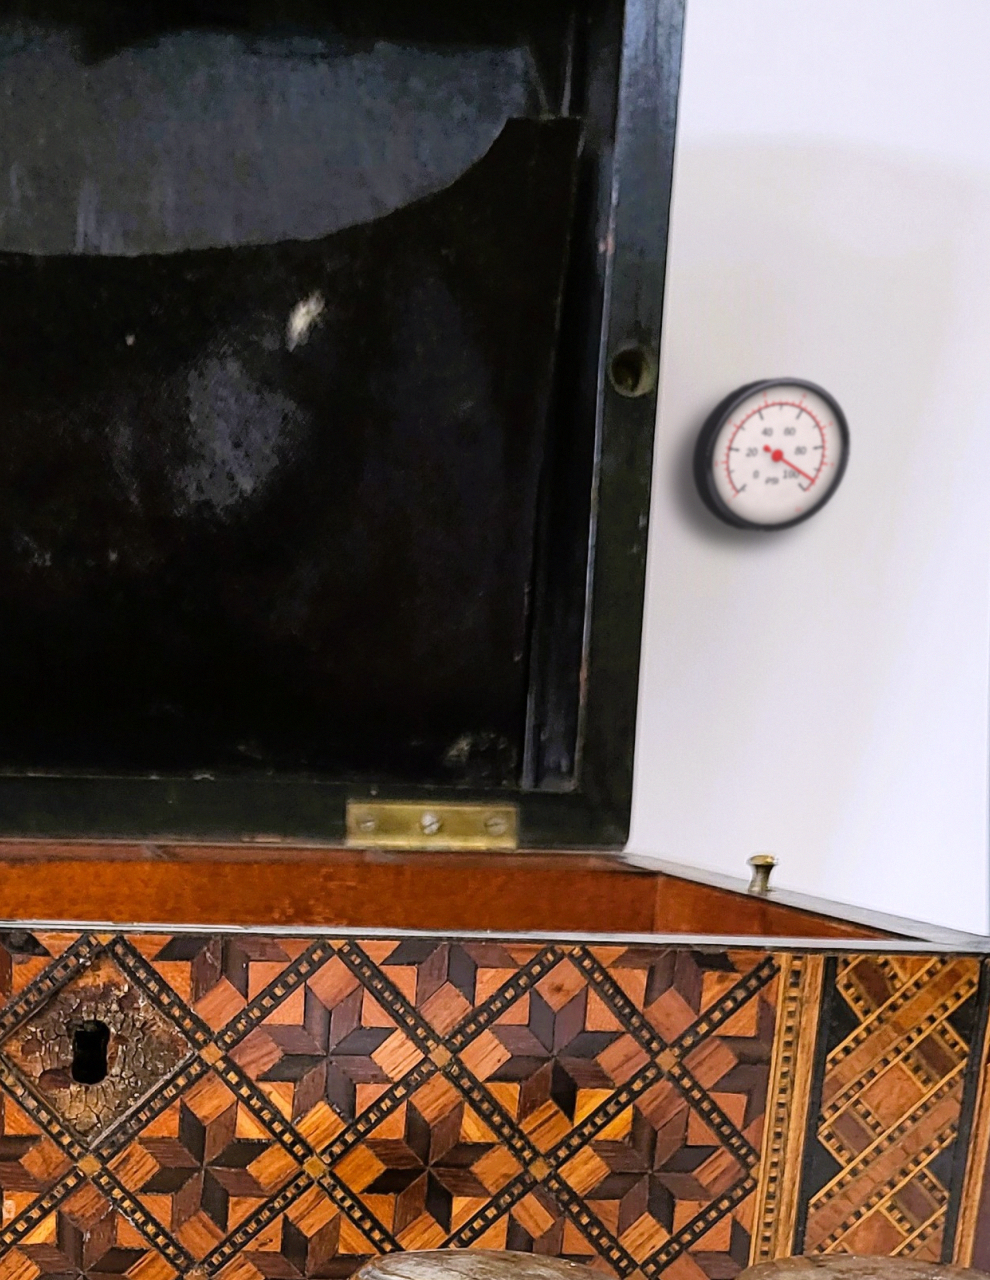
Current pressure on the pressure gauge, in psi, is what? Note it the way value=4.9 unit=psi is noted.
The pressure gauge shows value=95 unit=psi
